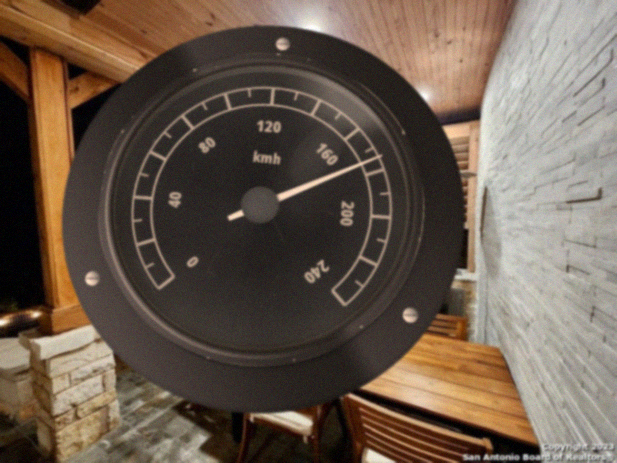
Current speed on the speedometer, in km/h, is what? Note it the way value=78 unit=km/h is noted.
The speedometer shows value=175 unit=km/h
